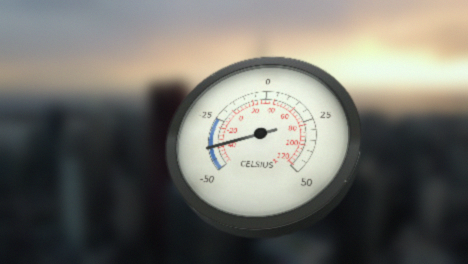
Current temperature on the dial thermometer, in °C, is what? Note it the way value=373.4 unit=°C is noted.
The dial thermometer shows value=-40 unit=°C
